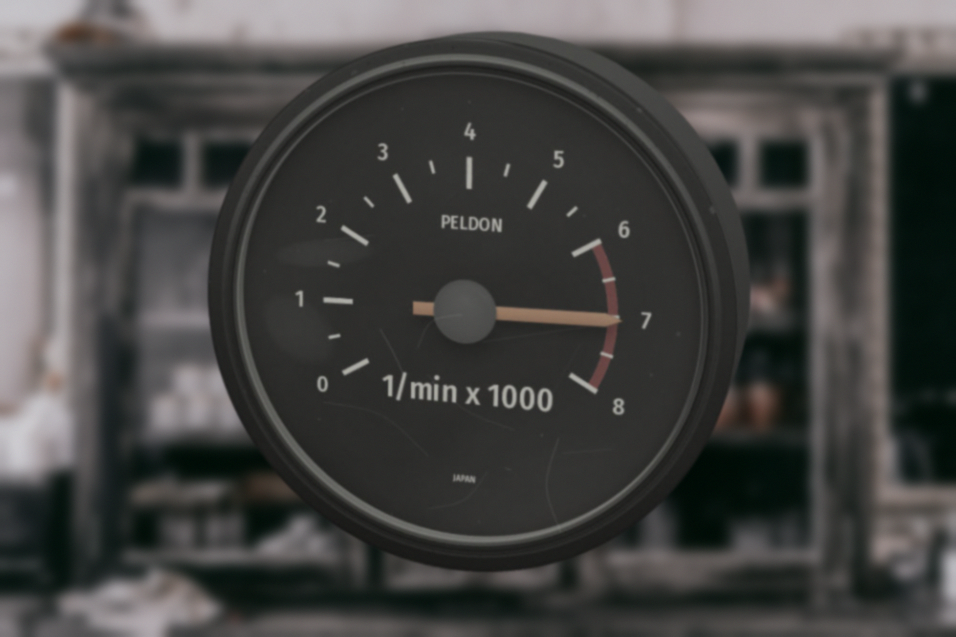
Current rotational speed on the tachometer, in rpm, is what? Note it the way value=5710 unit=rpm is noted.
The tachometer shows value=7000 unit=rpm
